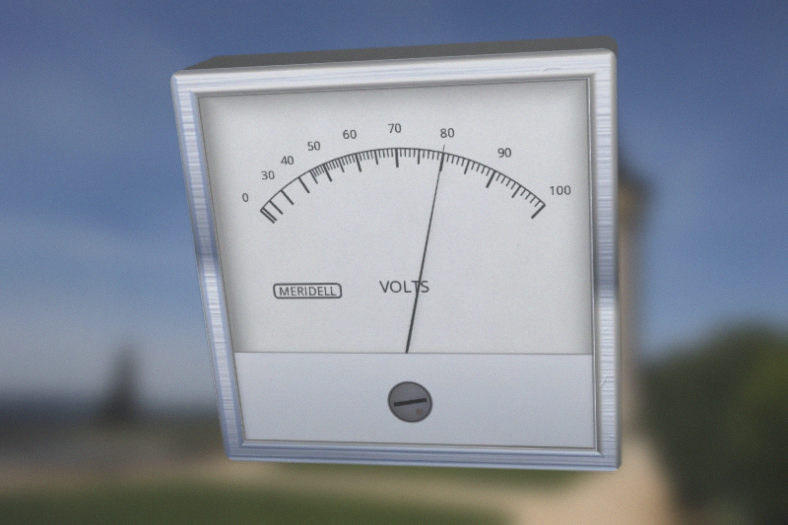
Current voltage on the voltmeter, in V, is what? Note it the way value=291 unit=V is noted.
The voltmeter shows value=80 unit=V
